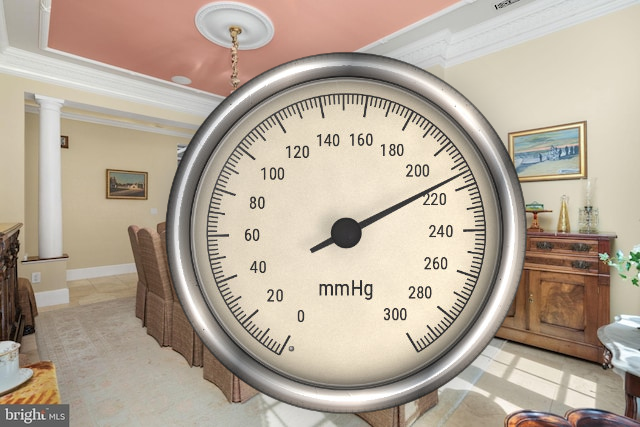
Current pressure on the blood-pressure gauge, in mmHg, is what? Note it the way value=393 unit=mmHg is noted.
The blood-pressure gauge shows value=214 unit=mmHg
